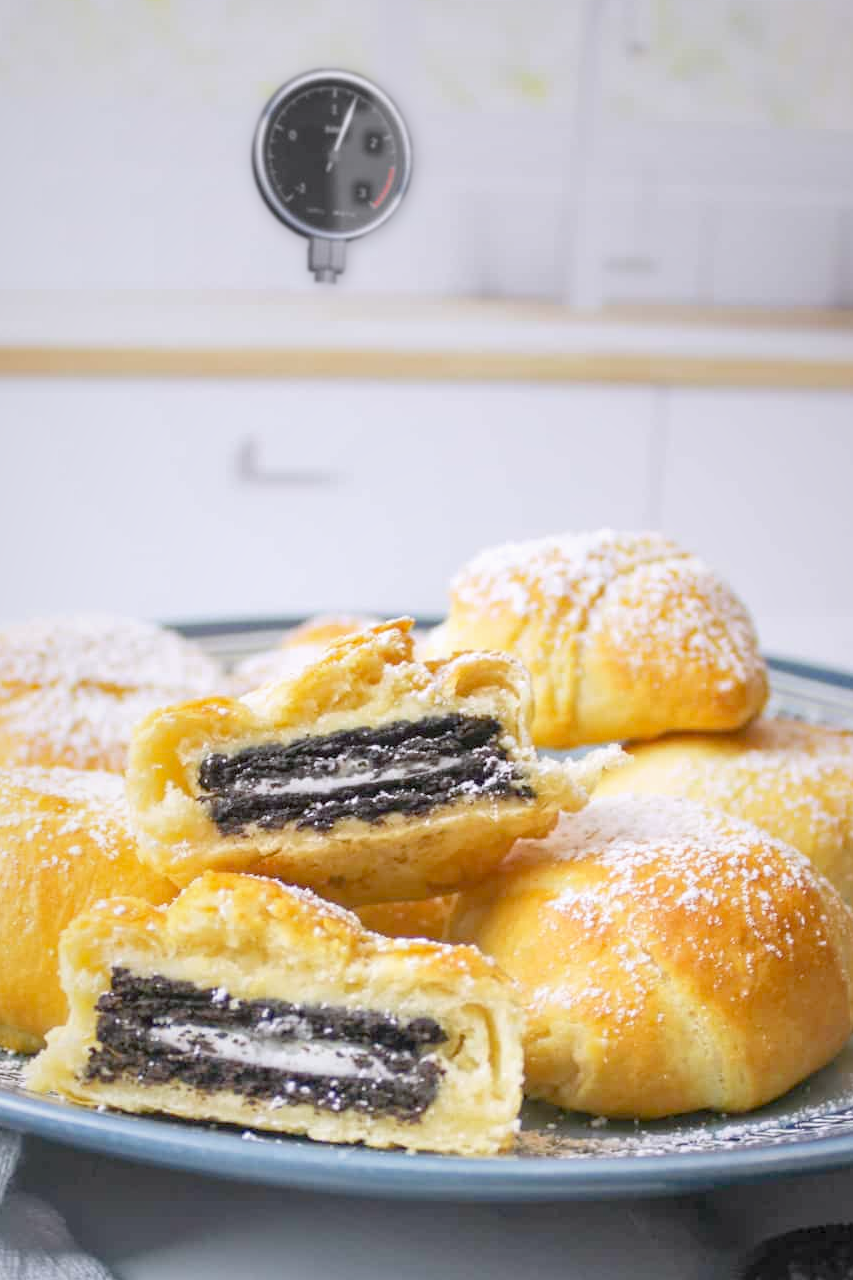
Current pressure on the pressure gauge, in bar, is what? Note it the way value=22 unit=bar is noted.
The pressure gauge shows value=1.3 unit=bar
